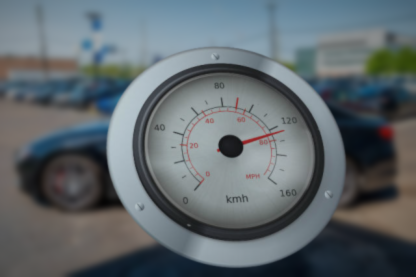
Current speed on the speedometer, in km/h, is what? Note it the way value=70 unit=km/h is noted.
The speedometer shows value=125 unit=km/h
